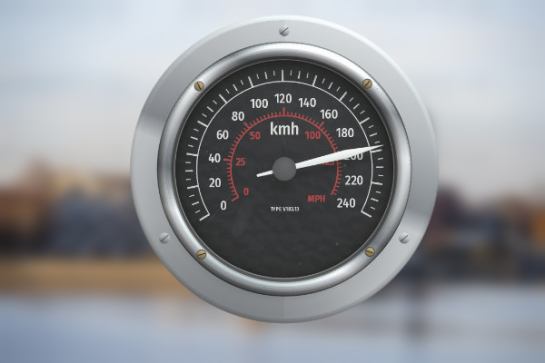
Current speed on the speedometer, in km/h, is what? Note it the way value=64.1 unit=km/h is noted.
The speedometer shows value=197.5 unit=km/h
